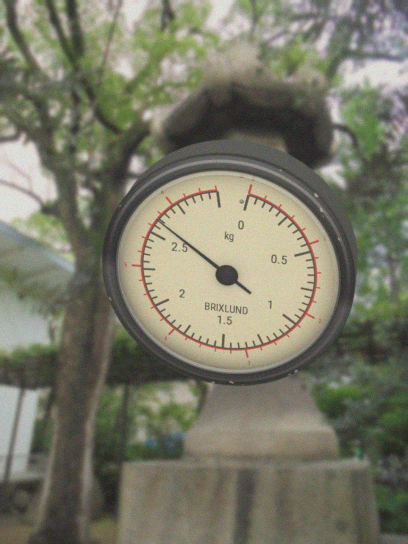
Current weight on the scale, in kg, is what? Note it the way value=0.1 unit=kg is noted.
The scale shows value=2.6 unit=kg
